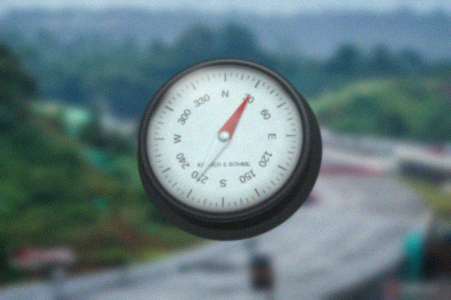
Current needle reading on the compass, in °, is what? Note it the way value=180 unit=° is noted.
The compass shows value=30 unit=°
